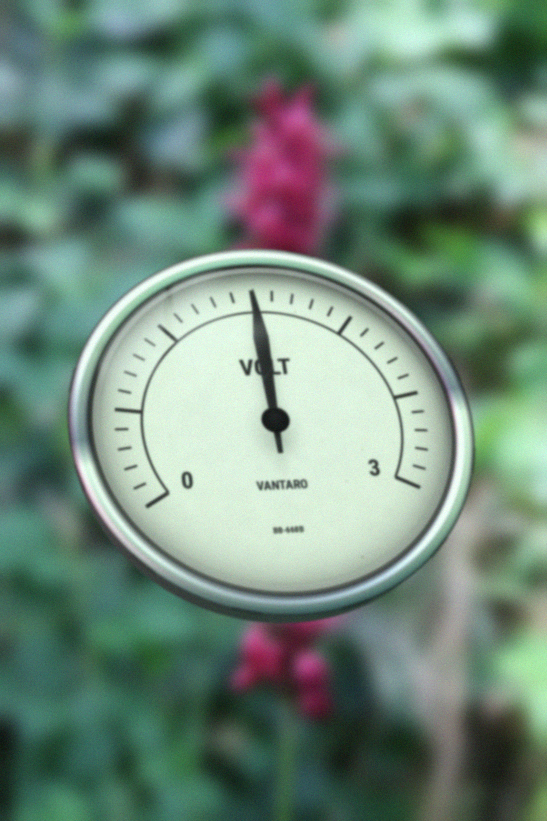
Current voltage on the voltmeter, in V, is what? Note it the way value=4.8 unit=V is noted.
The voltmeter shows value=1.5 unit=V
